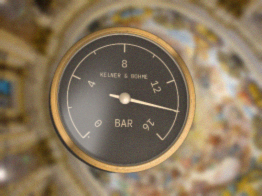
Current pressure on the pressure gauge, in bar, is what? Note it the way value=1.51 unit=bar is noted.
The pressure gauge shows value=14 unit=bar
